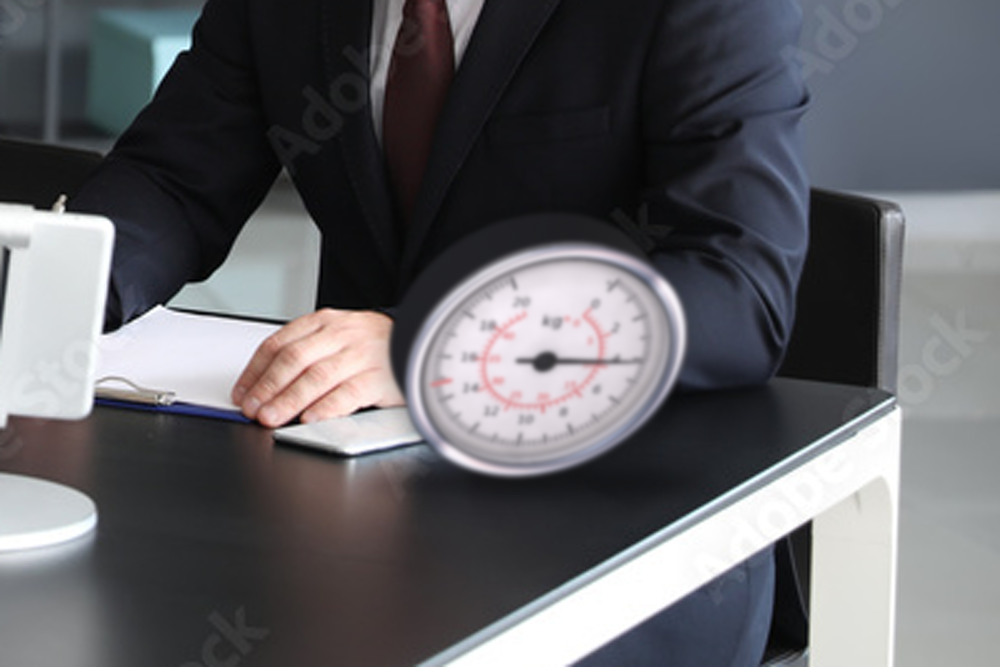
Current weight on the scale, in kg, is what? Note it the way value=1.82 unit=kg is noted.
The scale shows value=4 unit=kg
